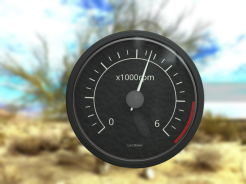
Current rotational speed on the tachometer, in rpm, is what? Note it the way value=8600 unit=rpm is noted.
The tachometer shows value=3375 unit=rpm
